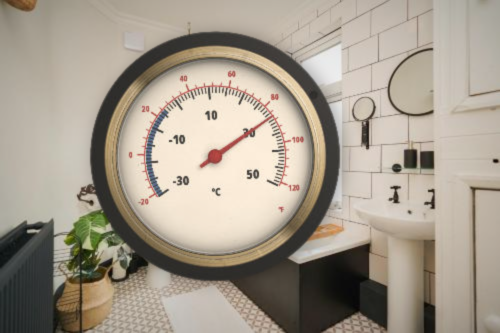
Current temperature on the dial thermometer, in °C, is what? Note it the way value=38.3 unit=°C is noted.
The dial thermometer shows value=30 unit=°C
